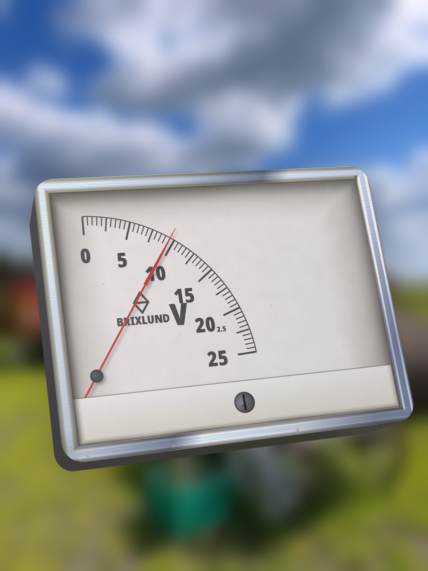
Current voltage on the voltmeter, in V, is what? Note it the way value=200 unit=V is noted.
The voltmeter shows value=9.5 unit=V
